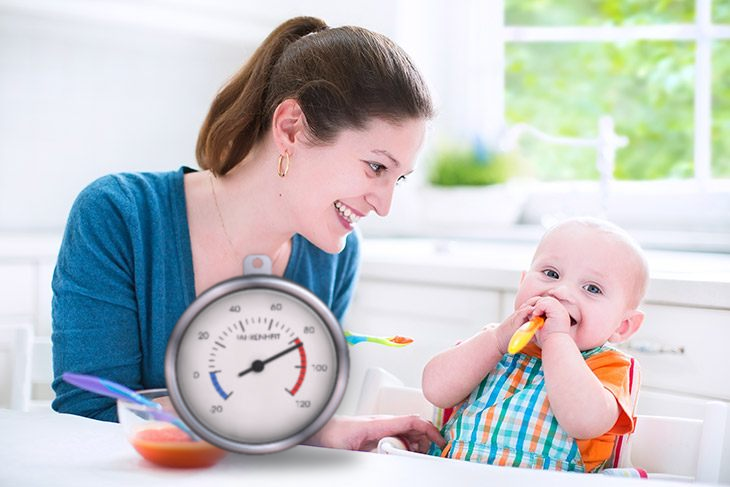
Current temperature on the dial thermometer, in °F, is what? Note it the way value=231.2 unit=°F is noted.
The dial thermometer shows value=84 unit=°F
